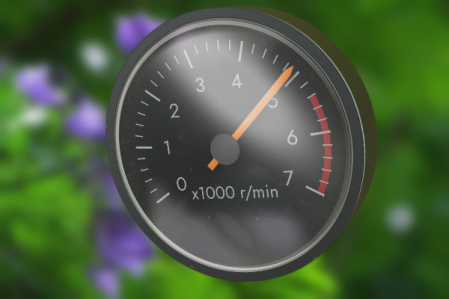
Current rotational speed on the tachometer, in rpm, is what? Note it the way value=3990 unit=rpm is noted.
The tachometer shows value=4900 unit=rpm
